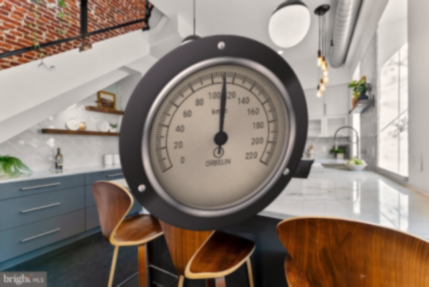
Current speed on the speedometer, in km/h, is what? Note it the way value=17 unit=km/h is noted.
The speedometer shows value=110 unit=km/h
